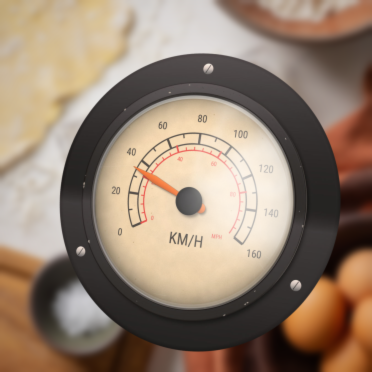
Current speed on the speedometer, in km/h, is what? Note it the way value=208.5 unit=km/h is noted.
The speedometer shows value=35 unit=km/h
